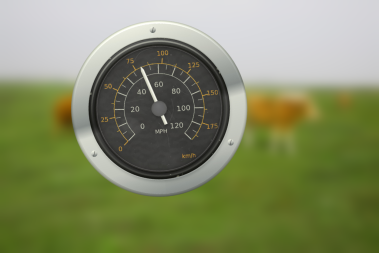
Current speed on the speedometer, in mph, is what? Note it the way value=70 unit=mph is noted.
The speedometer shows value=50 unit=mph
